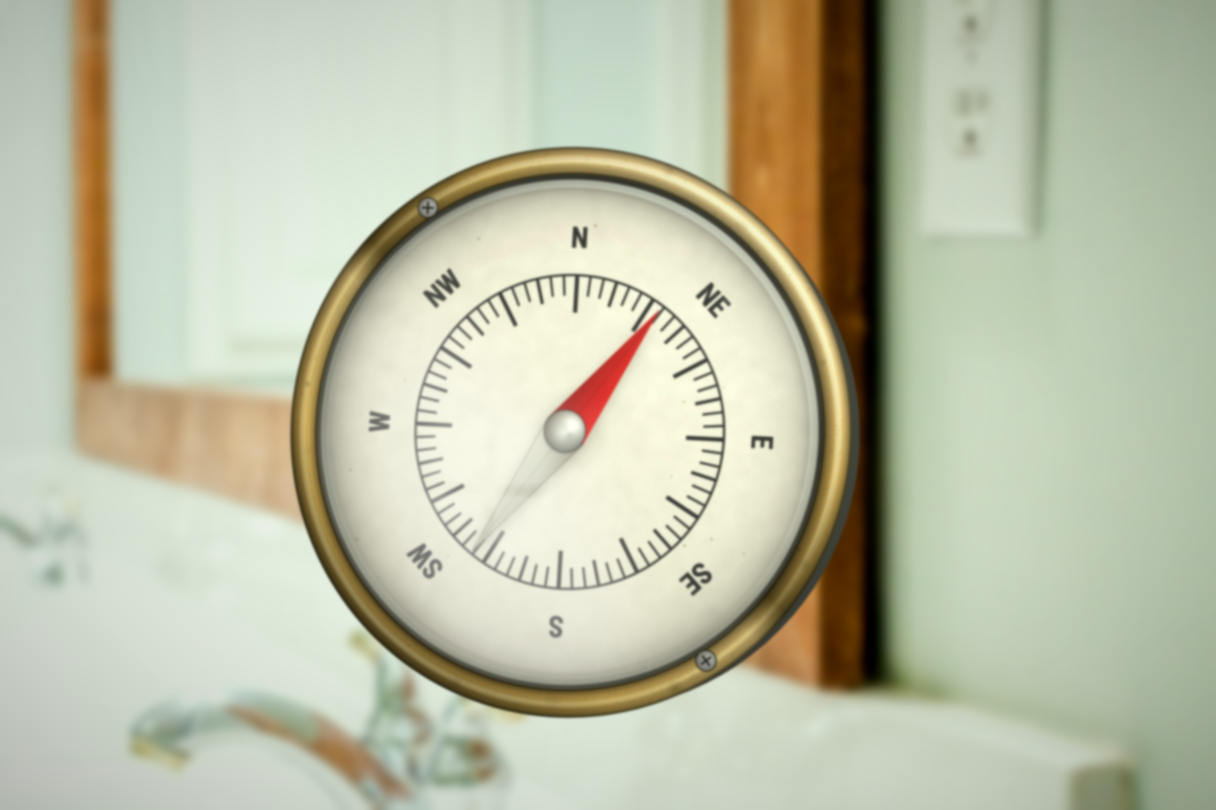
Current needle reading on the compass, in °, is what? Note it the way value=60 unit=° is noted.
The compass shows value=35 unit=°
